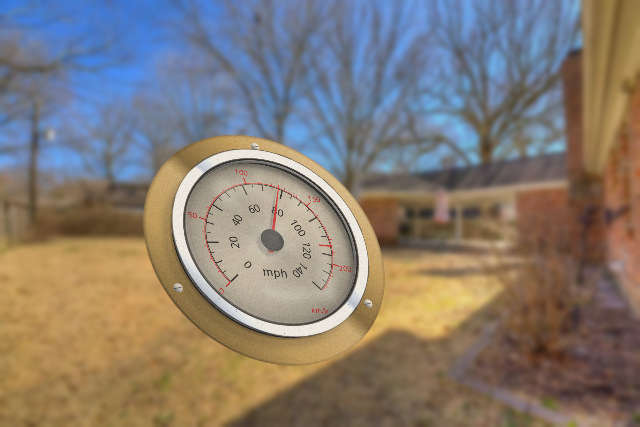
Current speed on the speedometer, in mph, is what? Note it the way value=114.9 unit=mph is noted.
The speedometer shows value=77.5 unit=mph
